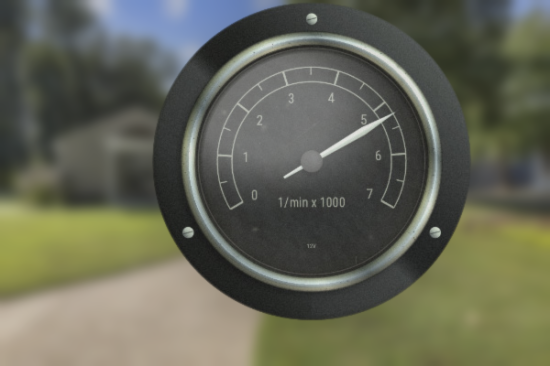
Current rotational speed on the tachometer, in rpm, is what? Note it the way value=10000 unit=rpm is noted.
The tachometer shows value=5250 unit=rpm
